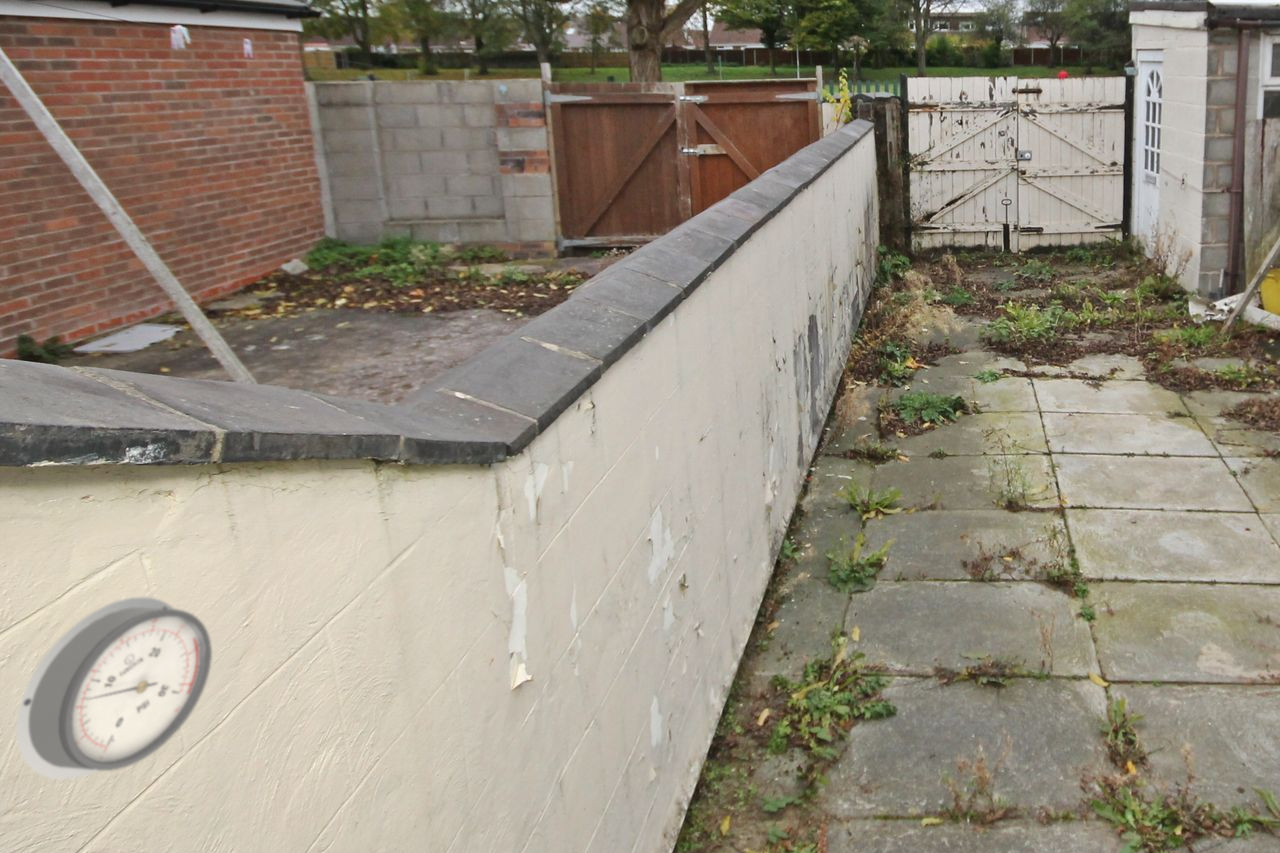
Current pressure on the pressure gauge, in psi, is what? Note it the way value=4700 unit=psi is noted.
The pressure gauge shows value=8 unit=psi
